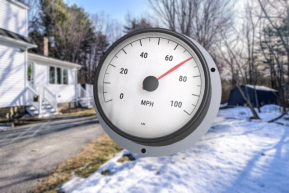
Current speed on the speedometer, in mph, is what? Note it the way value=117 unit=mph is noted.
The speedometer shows value=70 unit=mph
